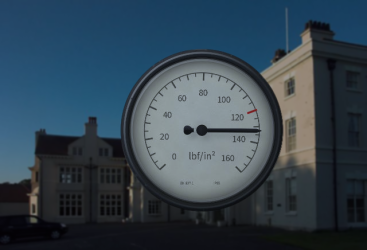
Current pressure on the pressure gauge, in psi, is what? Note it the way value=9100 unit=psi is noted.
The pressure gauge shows value=132.5 unit=psi
